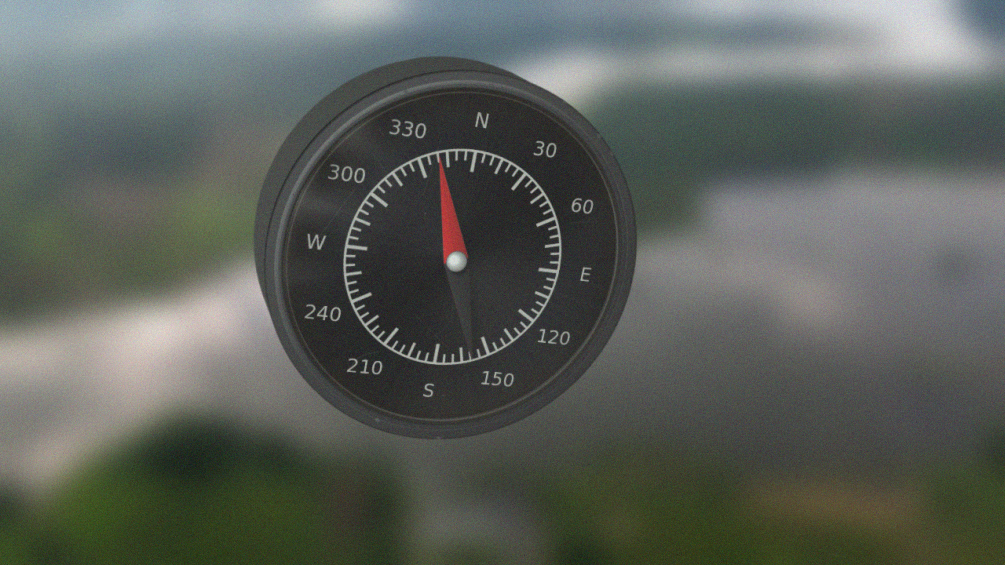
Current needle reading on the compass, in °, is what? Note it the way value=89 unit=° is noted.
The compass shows value=340 unit=°
